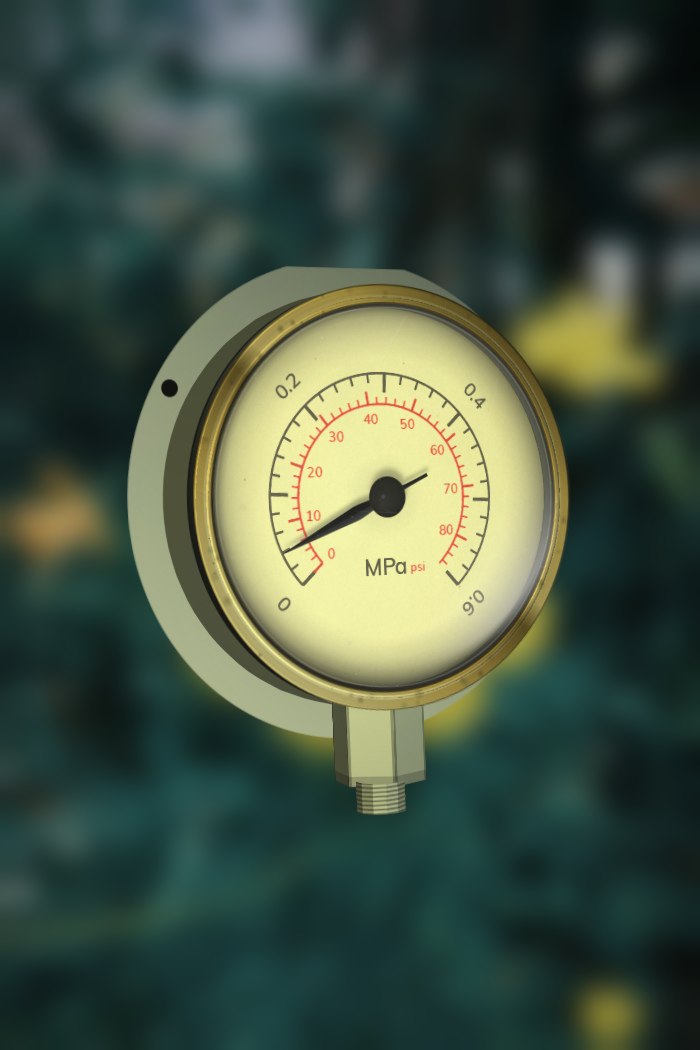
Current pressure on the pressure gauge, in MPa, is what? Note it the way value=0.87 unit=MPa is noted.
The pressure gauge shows value=0.04 unit=MPa
